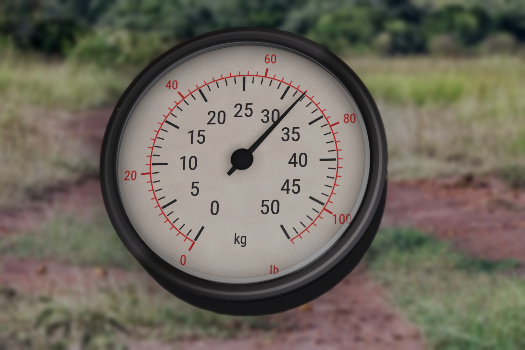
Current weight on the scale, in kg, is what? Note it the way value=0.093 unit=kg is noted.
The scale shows value=32 unit=kg
